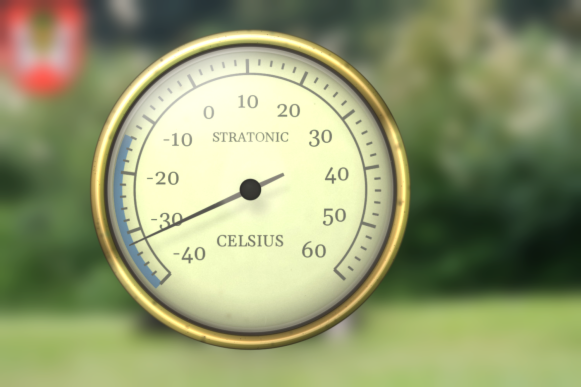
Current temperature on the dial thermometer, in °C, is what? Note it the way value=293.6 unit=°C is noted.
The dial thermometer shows value=-32 unit=°C
